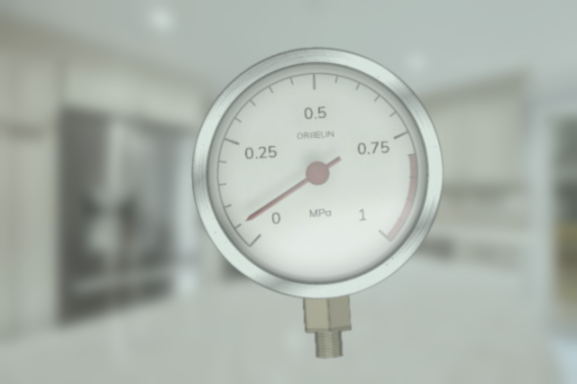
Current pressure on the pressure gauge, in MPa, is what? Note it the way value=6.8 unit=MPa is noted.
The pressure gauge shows value=0.05 unit=MPa
